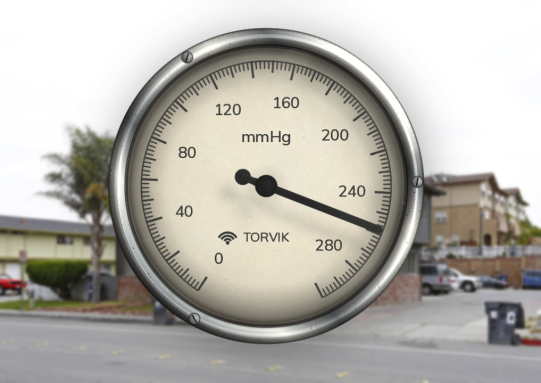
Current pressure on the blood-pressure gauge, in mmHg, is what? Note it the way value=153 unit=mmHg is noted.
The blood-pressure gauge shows value=258 unit=mmHg
